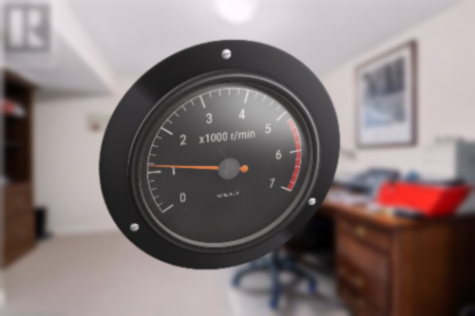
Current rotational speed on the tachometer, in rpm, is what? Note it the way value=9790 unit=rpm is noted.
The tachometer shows value=1200 unit=rpm
